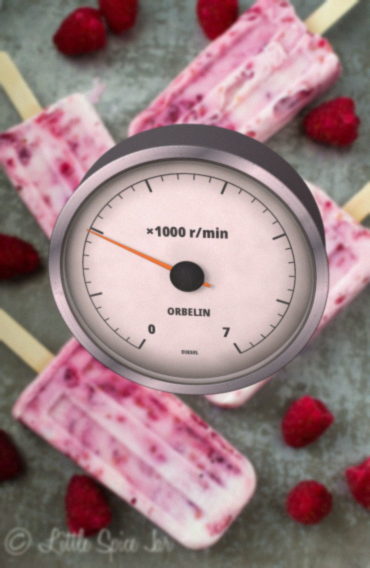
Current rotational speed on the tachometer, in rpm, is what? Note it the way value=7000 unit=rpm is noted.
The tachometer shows value=2000 unit=rpm
